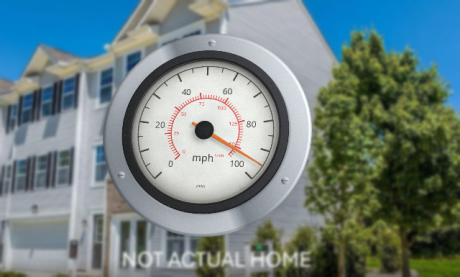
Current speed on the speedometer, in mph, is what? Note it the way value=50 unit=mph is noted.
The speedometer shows value=95 unit=mph
